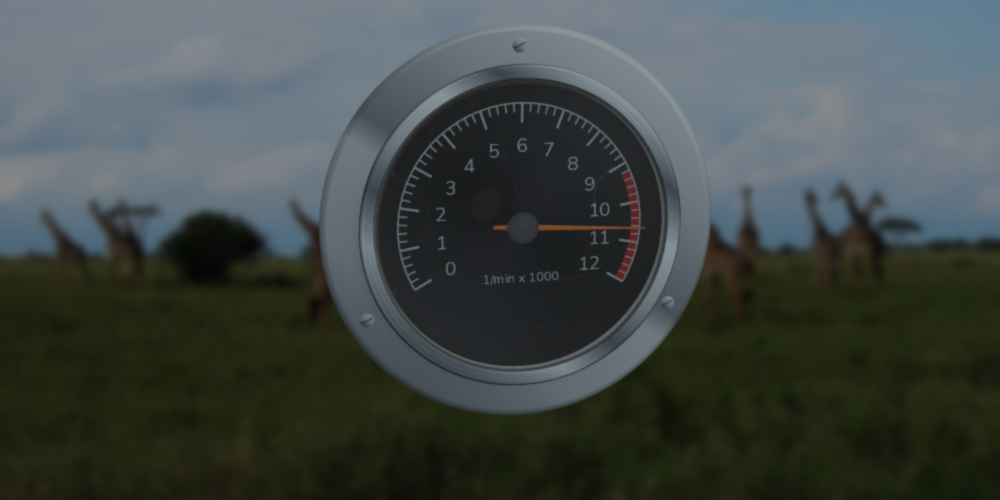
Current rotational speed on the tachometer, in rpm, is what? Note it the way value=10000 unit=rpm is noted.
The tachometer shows value=10600 unit=rpm
